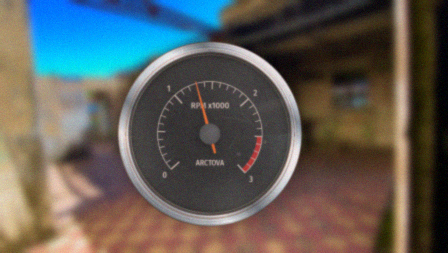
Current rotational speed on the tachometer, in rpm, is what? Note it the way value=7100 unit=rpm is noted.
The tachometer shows value=1300 unit=rpm
